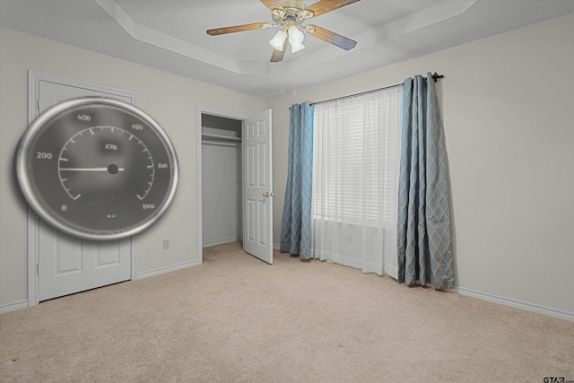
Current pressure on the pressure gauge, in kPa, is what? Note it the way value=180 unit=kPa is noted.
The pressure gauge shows value=150 unit=kPa
